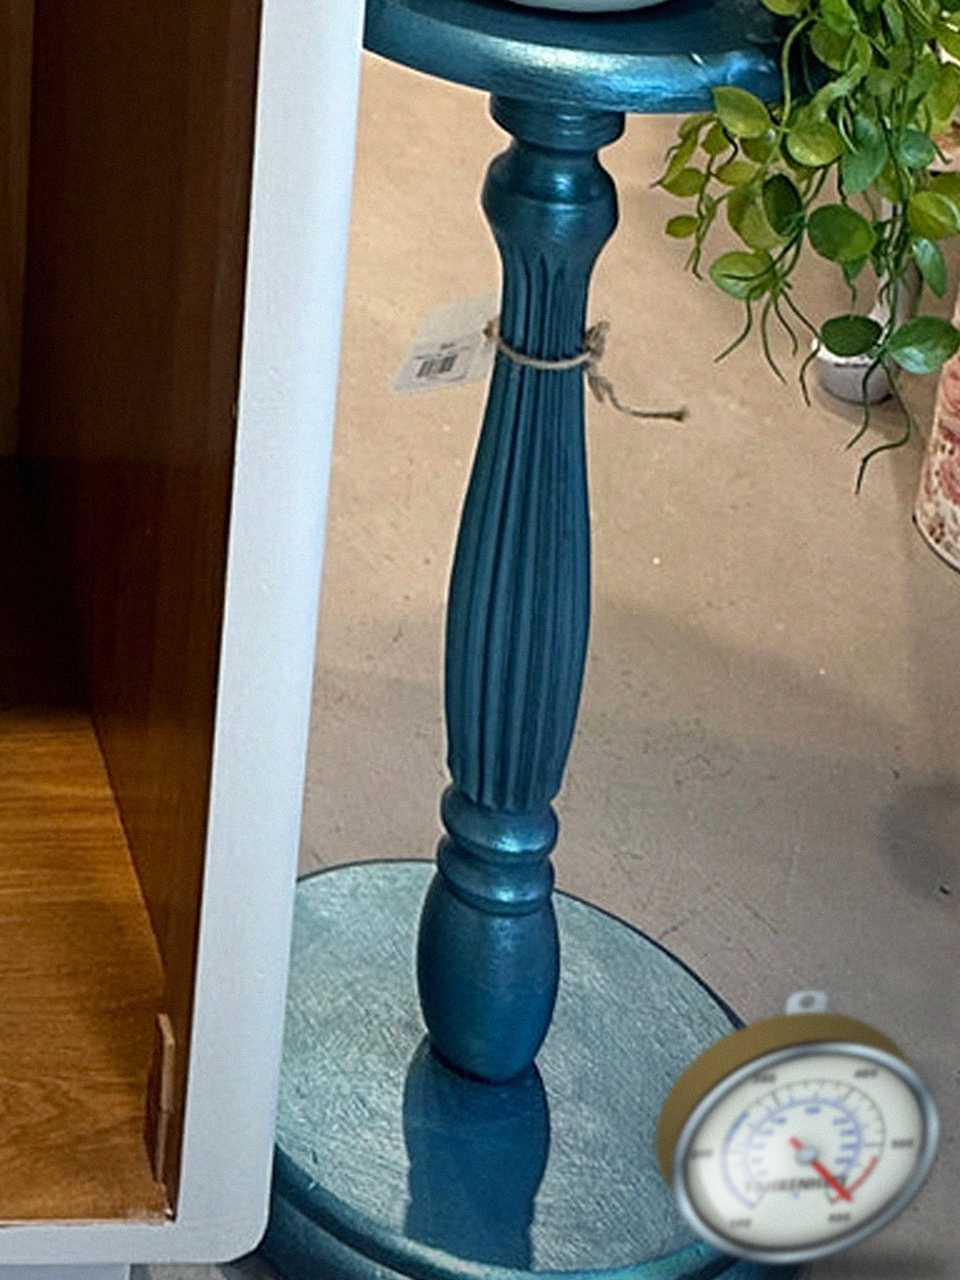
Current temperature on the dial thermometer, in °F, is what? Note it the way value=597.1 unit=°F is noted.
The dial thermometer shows value=580 unit=°F
